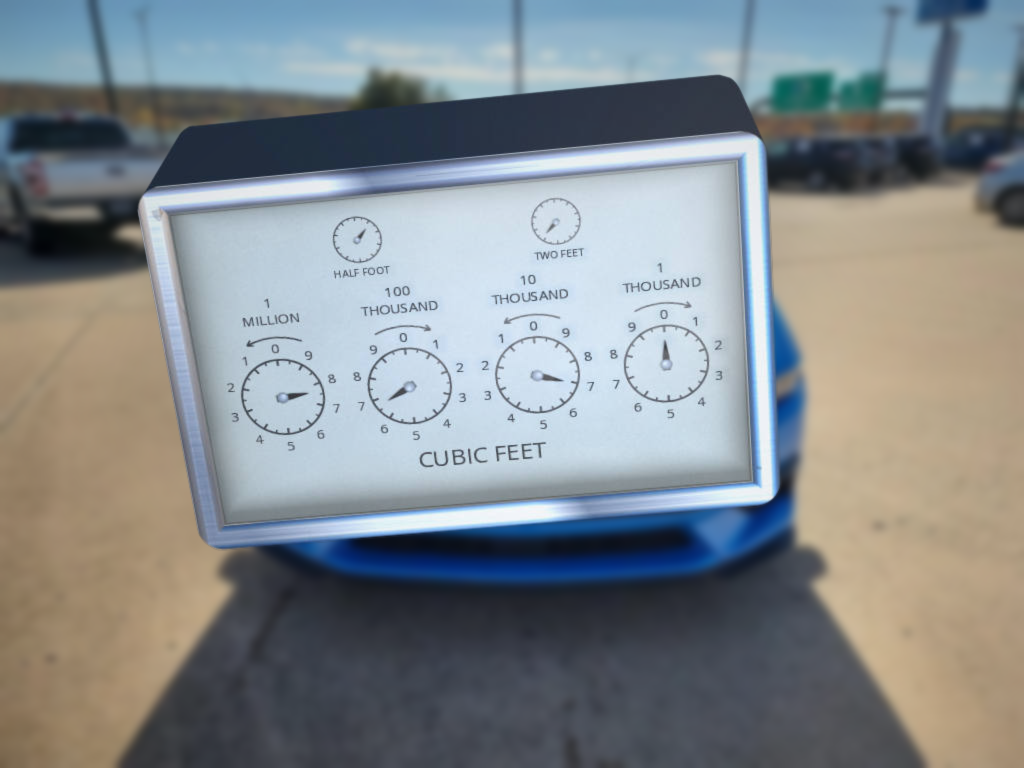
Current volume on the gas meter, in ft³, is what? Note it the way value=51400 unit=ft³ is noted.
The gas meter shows value=767000 unit=ft³
